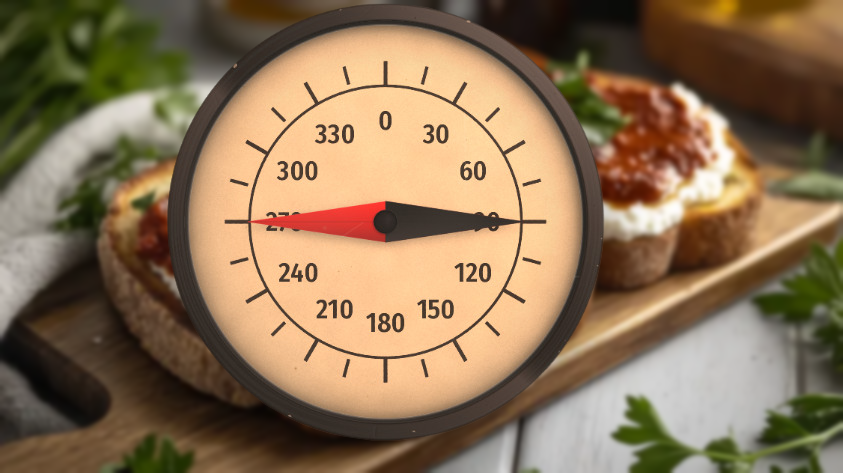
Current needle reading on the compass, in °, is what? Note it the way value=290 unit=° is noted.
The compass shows value=270 unit=°
